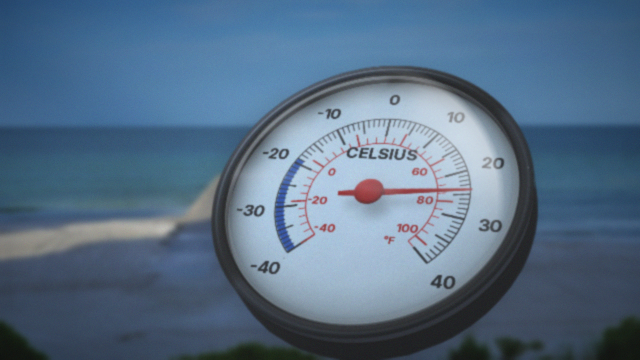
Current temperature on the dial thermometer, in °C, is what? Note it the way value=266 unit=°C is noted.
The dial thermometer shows value=25 unit=°C
